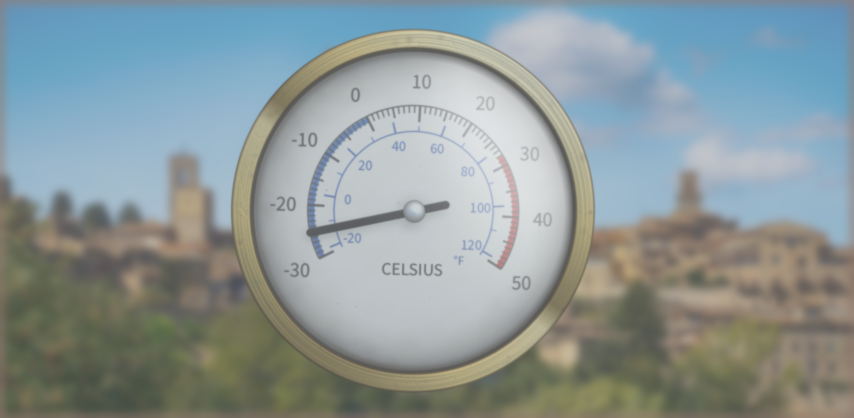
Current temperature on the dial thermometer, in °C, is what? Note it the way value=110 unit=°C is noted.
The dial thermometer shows value=-25 unit=°C
